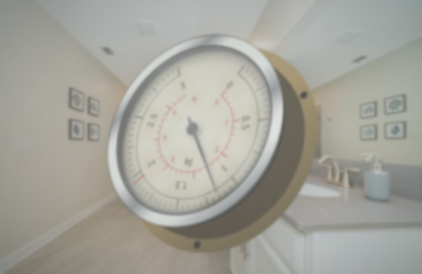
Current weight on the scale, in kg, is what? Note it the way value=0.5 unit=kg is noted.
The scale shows value=1.15 unit=kg
